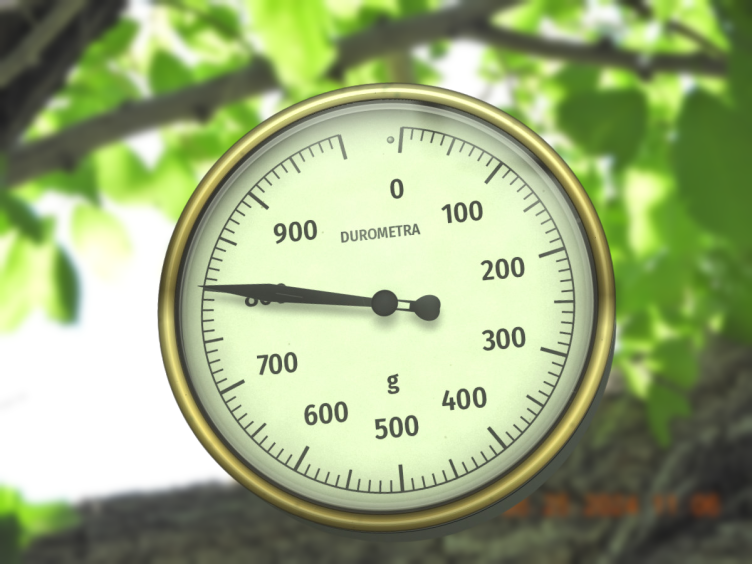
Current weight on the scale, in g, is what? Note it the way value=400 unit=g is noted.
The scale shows value=800 unit=g
